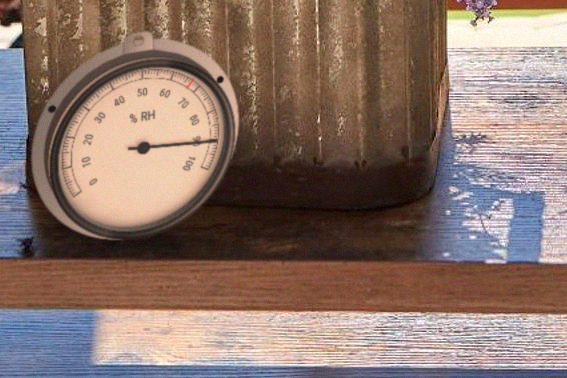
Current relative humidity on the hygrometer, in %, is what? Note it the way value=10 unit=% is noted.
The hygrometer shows value=90 unit=%
